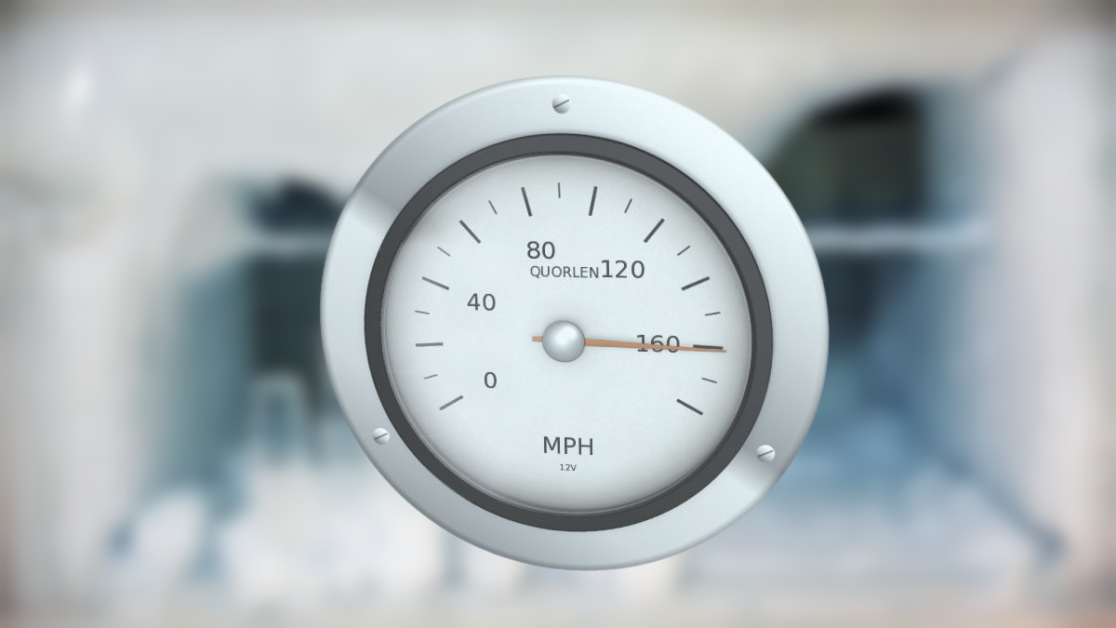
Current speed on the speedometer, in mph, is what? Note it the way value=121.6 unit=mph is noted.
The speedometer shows value=160 unit=mph
